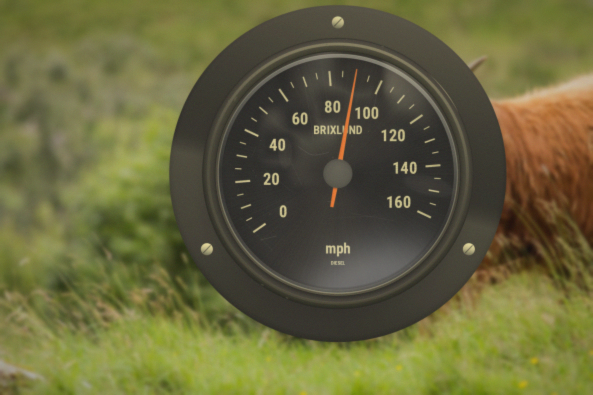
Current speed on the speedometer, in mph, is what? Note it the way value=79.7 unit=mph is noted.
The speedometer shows value=90 unit=mph
